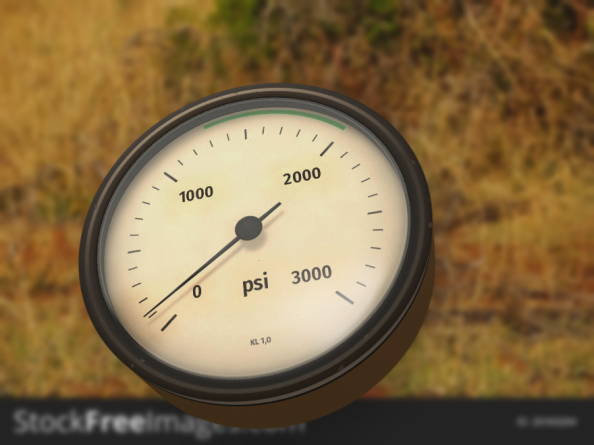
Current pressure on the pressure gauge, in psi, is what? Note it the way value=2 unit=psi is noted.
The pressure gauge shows value=100 unit=psi
